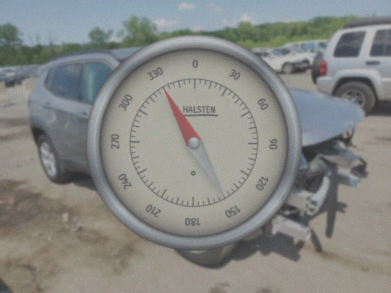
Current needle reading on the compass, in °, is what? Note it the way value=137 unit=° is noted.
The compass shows value=330 unit=°
